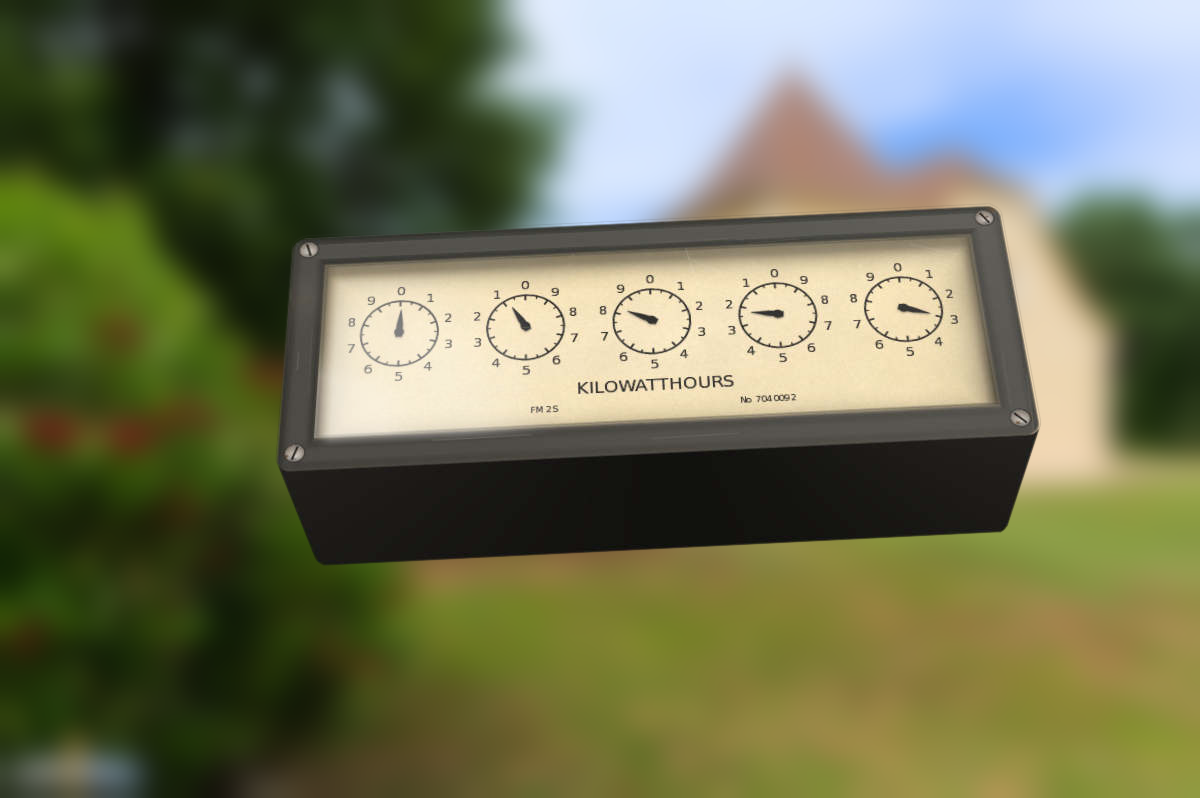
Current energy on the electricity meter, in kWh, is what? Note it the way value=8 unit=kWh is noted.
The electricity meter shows value=823 unit=kWh
